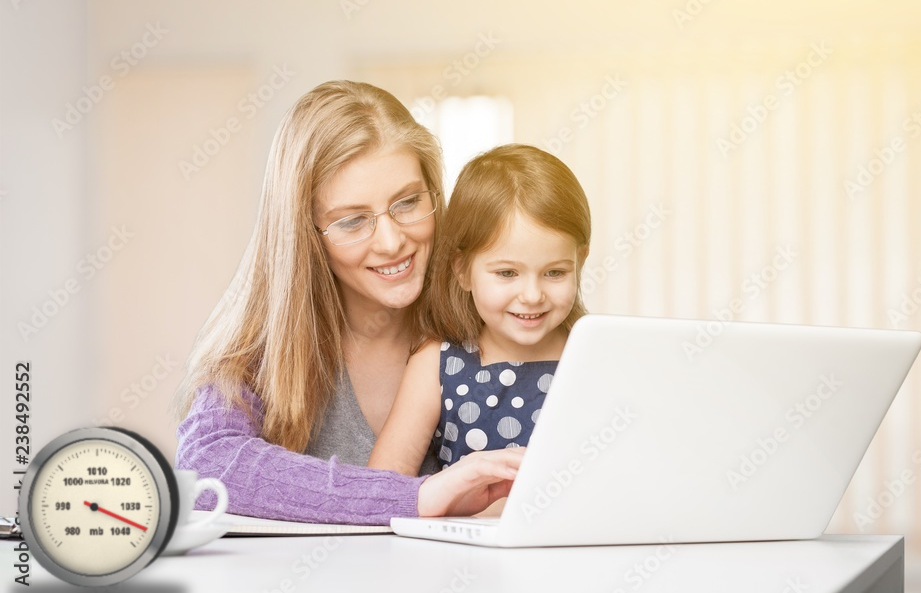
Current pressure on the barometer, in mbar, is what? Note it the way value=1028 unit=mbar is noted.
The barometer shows value=1035 unit=mbar
